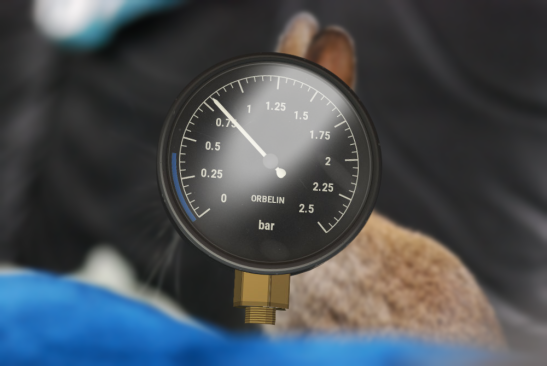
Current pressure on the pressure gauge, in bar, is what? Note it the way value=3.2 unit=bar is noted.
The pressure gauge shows value=0.8 unit=bar
